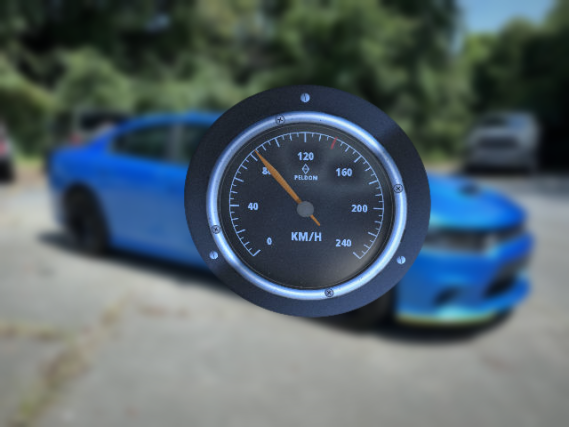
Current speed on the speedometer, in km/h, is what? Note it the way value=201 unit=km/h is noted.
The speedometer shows value=85 unit=km/h
